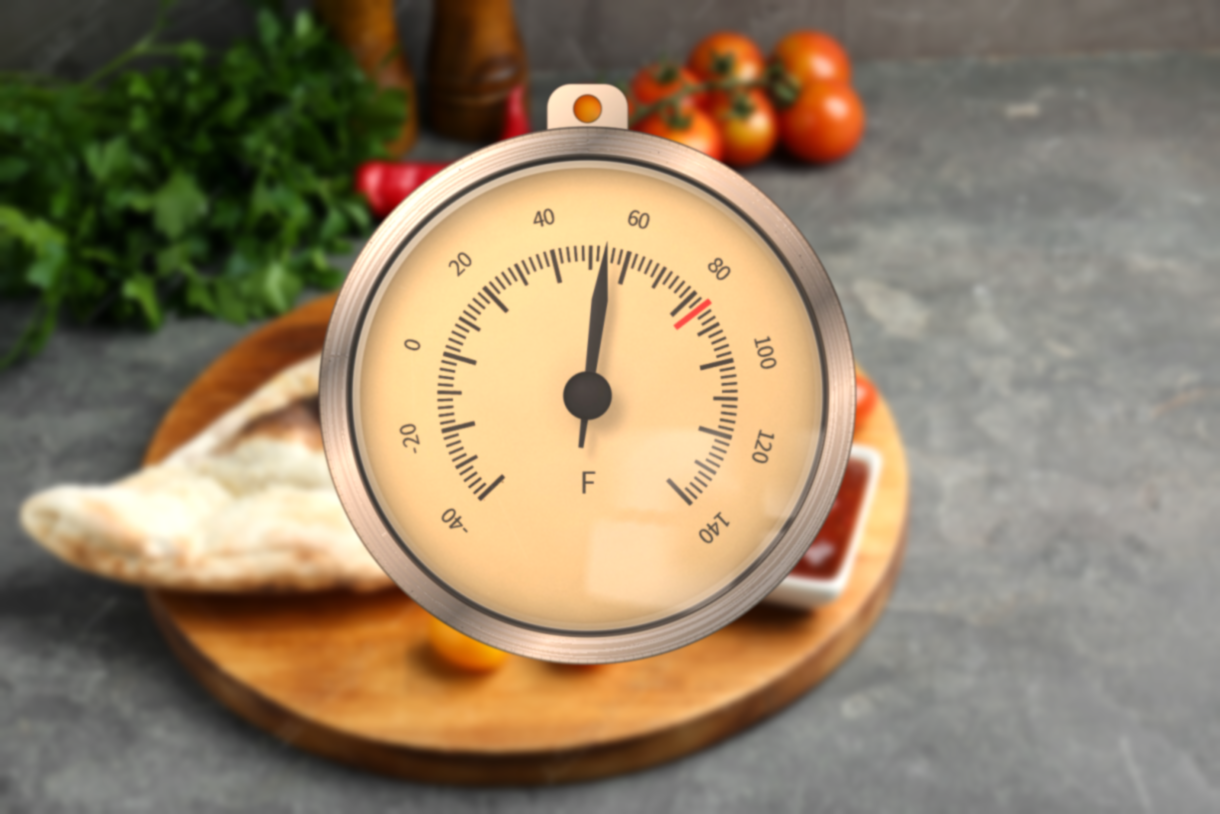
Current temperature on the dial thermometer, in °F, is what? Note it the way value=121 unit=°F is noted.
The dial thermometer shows value=54 unit=°F
